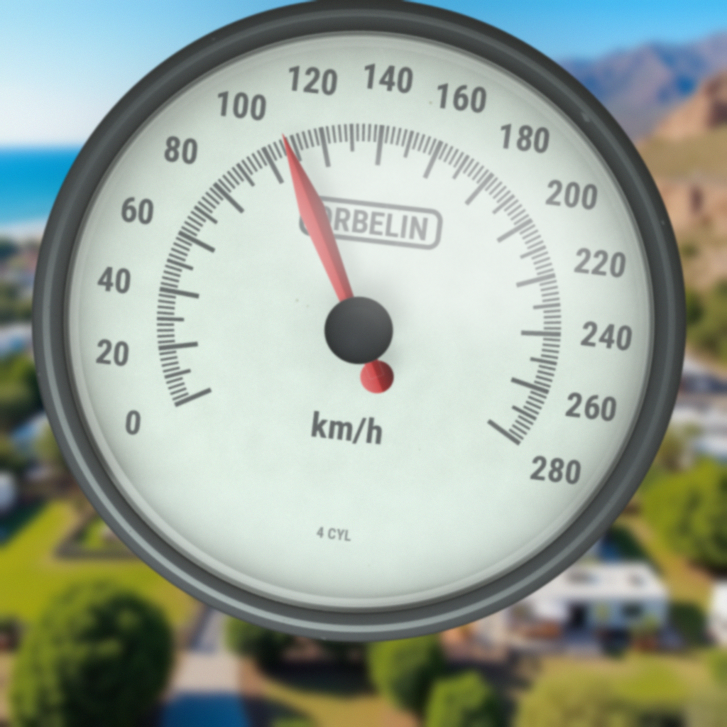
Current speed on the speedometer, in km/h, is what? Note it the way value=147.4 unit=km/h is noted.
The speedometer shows value=108 unit=km/h
